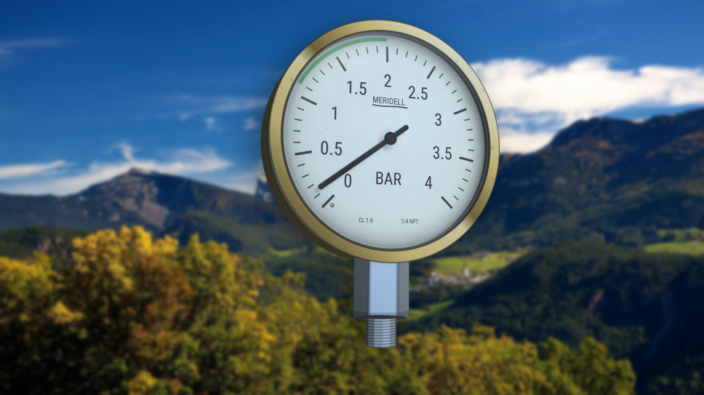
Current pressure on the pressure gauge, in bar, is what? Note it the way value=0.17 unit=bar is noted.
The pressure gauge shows value=0.15 unit=bar
